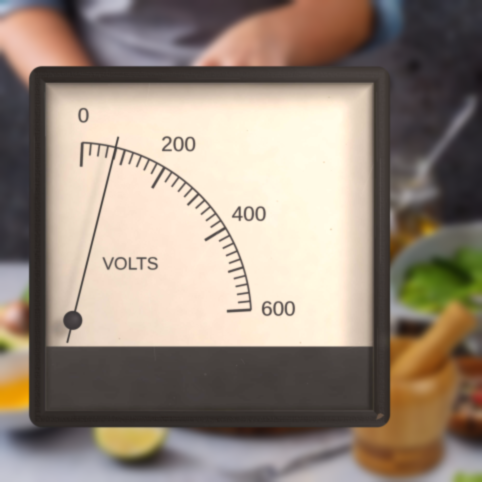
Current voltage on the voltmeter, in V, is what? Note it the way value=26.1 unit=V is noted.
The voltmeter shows value=80 unit=V
